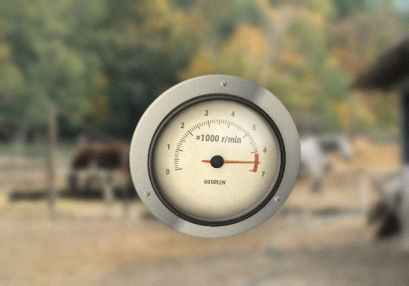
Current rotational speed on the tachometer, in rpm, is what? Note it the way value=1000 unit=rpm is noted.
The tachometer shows value=6500 unit=rpm
